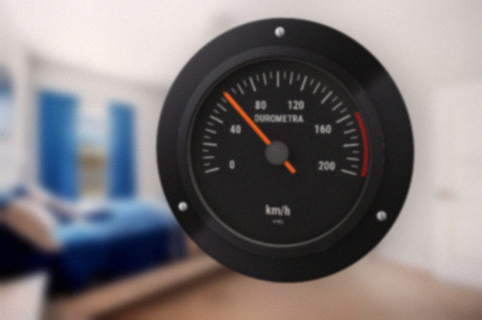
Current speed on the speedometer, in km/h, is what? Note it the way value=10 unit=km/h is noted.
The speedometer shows value=60 unit=km/h
